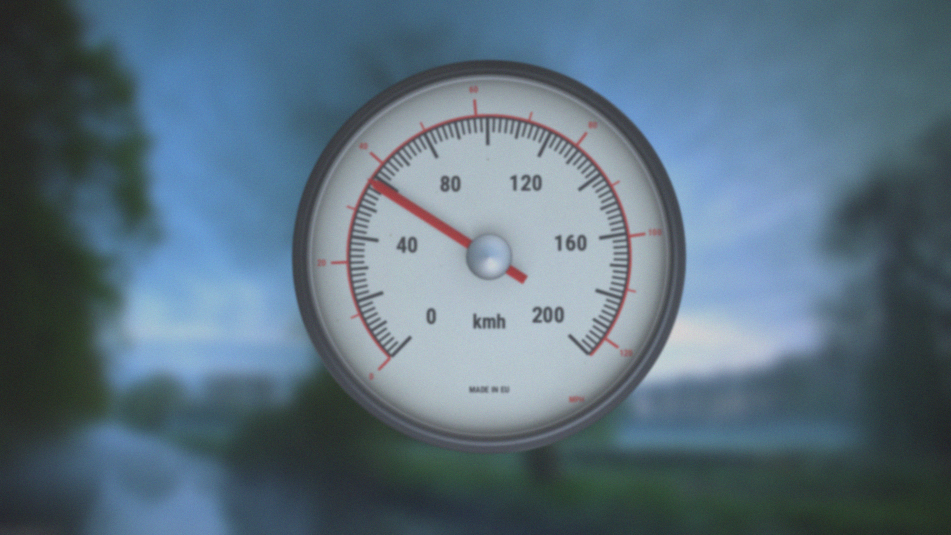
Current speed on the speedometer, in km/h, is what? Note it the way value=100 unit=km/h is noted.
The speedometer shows value=58 unit=km/h
